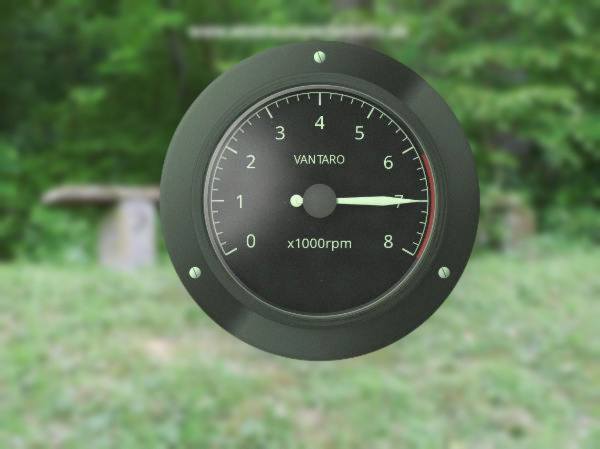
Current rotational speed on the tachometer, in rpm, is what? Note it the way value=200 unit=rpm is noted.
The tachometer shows value=7000 unit=rpm
